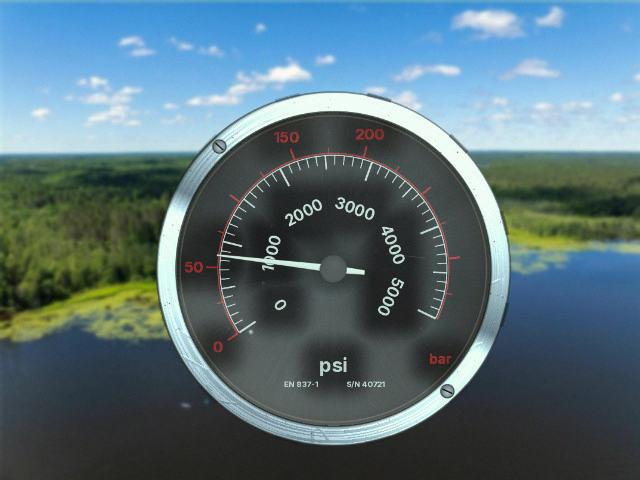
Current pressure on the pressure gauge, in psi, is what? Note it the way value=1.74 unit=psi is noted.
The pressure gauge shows value=850 unit=psi
